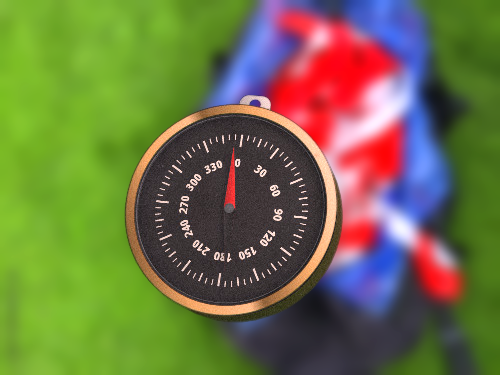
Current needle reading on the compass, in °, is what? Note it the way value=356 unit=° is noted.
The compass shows value=355 unit=°
